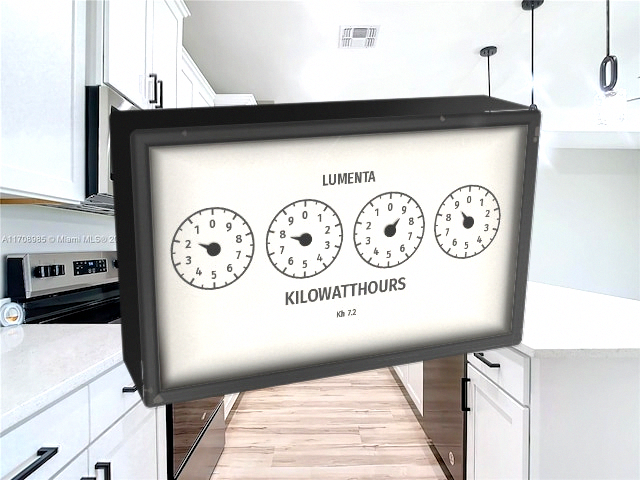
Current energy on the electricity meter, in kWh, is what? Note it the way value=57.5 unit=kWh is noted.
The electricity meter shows value=1789 unit=kWh
